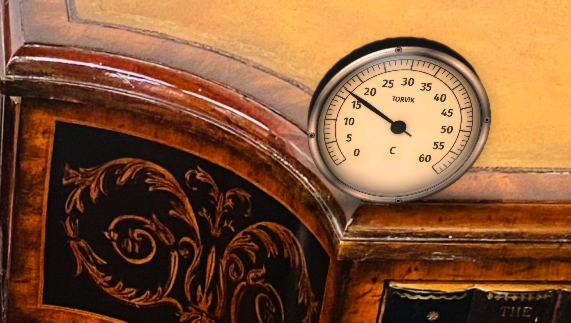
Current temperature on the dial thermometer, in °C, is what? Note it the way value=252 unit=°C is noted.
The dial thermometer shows value=17 unit=°C
